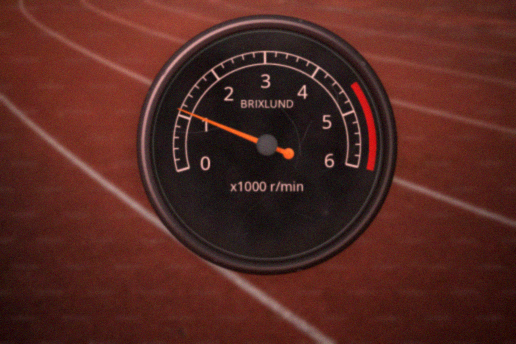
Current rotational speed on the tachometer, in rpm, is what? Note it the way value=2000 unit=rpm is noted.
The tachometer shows value=1100 unit=rpm
